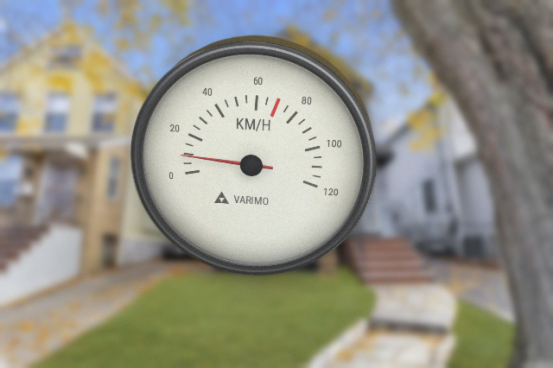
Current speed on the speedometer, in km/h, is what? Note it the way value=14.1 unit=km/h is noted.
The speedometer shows value=10 unit=km/h
